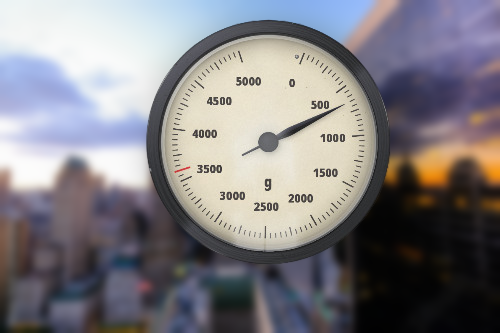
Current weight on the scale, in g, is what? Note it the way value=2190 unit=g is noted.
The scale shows value=650 unit=g
